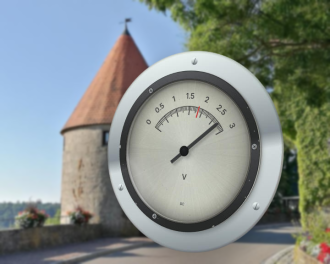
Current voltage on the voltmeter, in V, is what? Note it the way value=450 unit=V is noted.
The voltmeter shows value=2.75 unit=V
